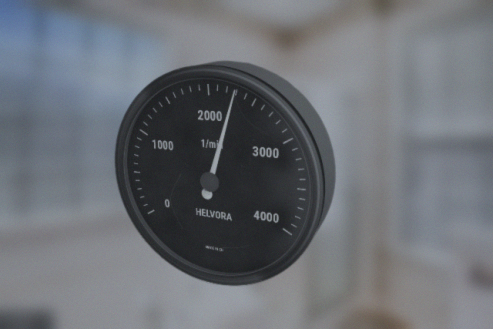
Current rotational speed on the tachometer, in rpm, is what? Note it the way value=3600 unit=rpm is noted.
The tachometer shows value=2300 unit=rpm
